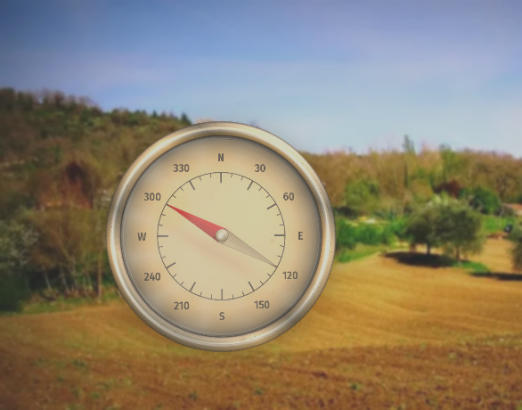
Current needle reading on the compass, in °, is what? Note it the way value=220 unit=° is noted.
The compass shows value=300 unit=°
